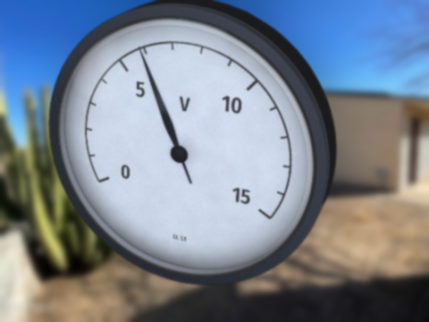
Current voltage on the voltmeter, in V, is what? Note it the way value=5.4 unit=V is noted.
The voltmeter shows value=6 unit=V
